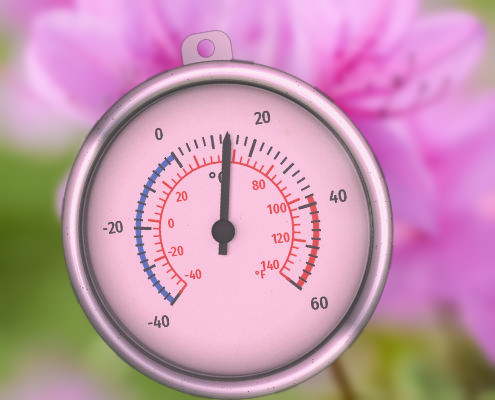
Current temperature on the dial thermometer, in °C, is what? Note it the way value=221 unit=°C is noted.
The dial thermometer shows value=14 unit=°C
